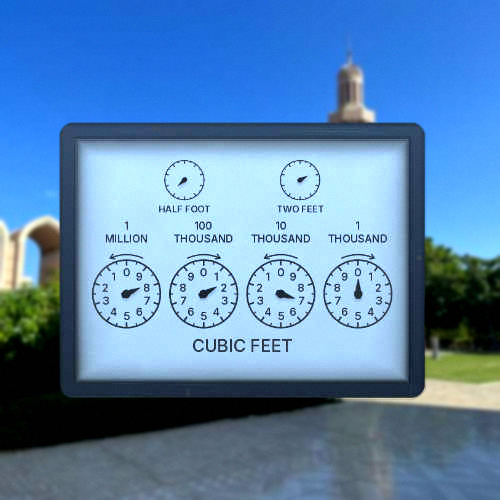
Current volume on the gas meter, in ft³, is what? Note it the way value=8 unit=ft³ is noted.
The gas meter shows value=817000 unit=ft³
